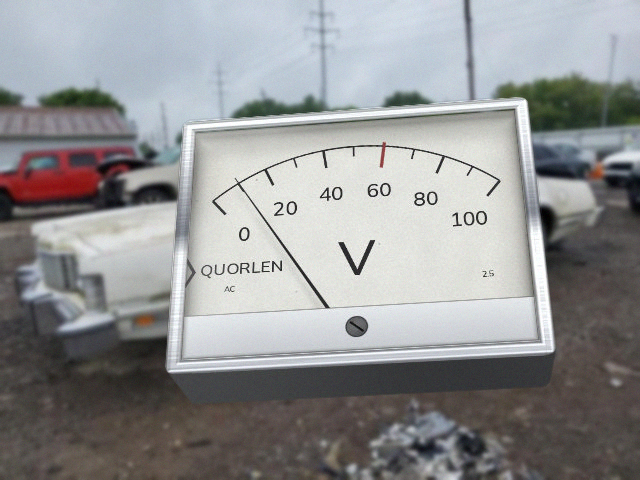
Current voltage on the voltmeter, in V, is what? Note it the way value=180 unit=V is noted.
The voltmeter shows value=10 unit=V
